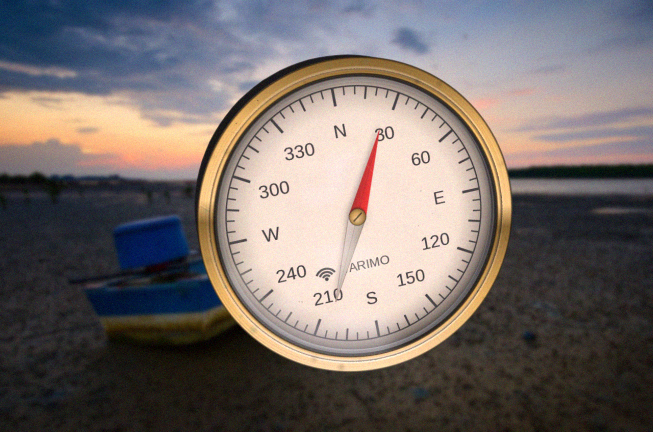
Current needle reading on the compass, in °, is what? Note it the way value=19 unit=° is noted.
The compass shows value=25 unit=°
